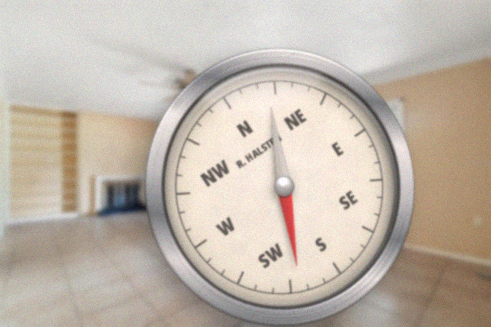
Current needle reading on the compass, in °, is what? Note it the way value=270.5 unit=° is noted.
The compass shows value=205 unit=°
